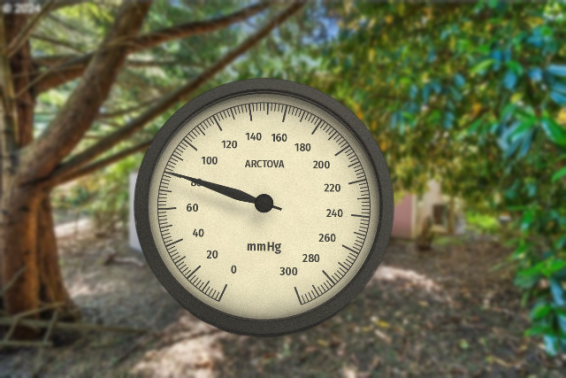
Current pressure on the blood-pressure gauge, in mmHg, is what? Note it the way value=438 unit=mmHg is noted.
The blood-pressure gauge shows value=80 unit=mmHg
